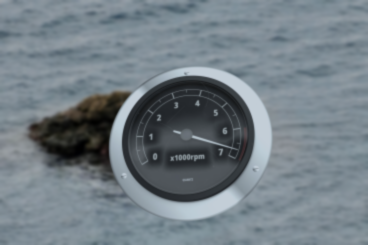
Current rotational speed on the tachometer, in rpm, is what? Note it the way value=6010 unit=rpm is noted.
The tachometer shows value=6750 unit=rpm
